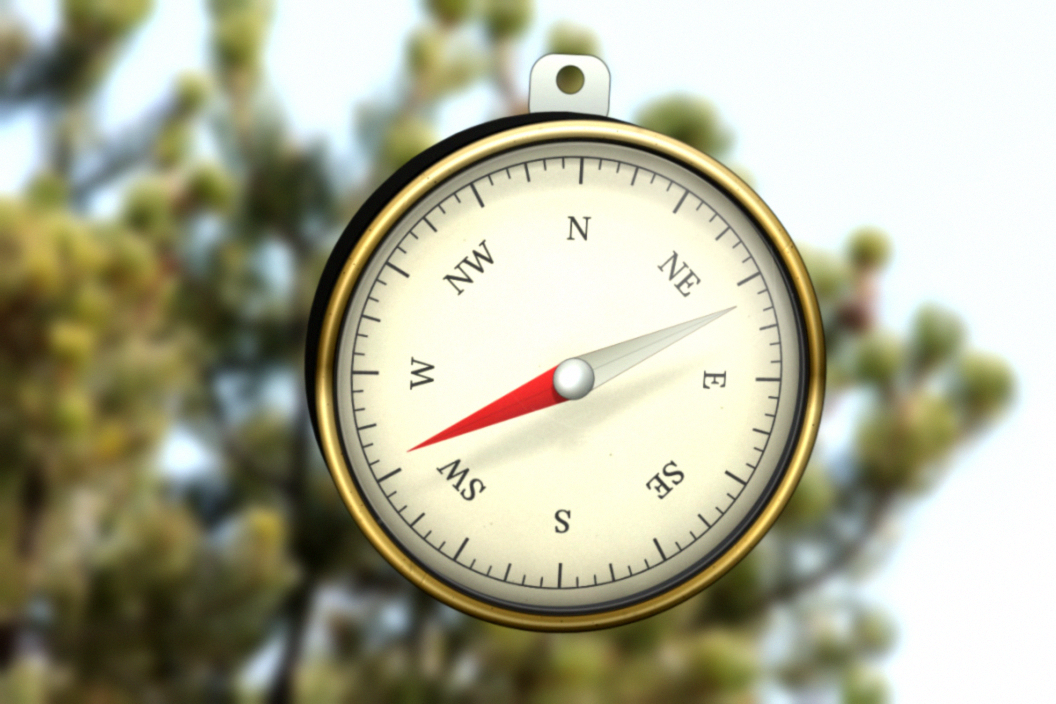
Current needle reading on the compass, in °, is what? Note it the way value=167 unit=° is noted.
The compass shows value=245 unit=°
